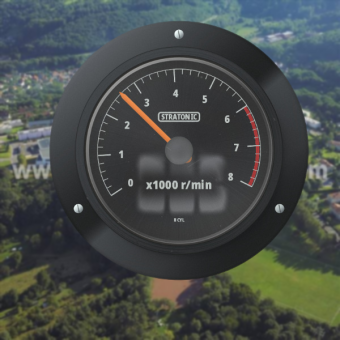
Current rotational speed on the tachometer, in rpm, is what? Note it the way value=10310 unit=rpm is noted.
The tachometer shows value=2600 unit=rpm
